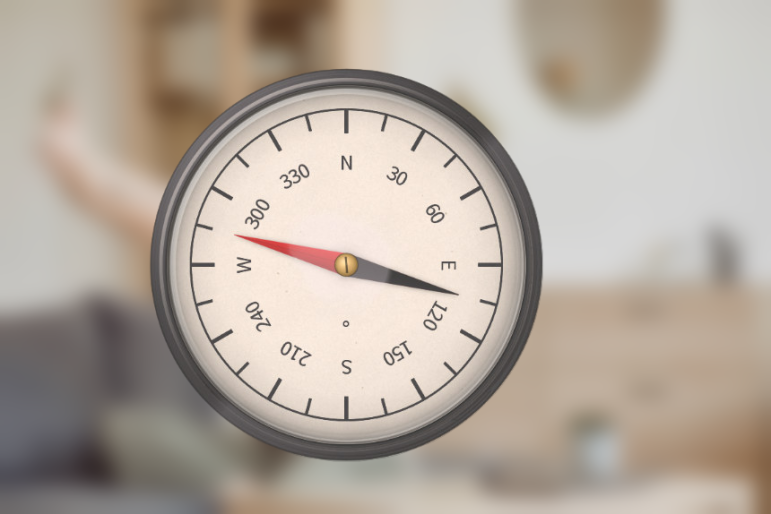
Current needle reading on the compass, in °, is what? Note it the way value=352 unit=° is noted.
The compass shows value=285 unit=°
